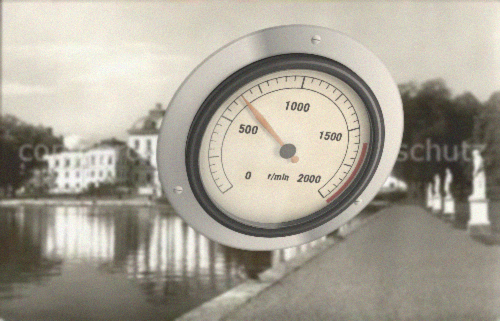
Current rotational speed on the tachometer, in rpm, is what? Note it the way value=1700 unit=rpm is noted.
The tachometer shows value=650 unit=rpm
